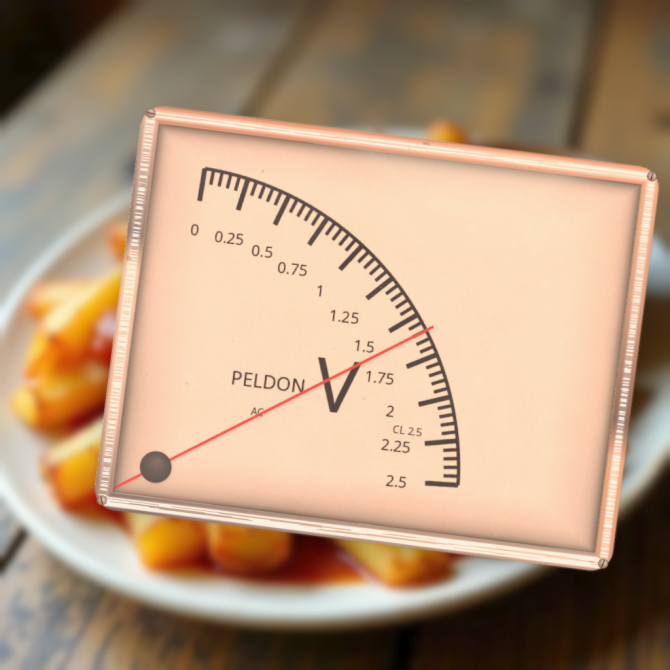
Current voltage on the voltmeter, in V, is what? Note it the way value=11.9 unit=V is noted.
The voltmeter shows value=1.6 unit=V
